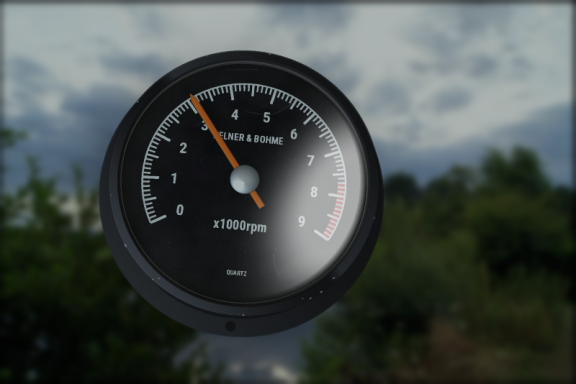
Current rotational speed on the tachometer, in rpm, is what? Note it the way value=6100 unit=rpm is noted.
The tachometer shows value=3100 unit=rpm
